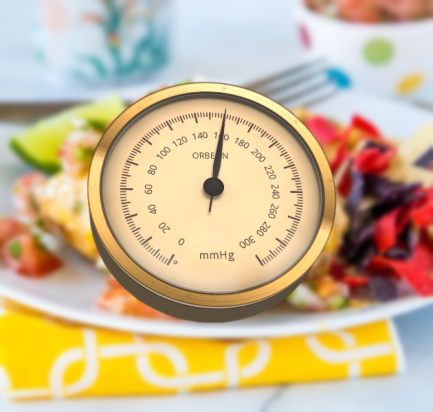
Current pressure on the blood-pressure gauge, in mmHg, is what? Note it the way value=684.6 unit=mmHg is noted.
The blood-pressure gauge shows value=160 unit=mmHg
